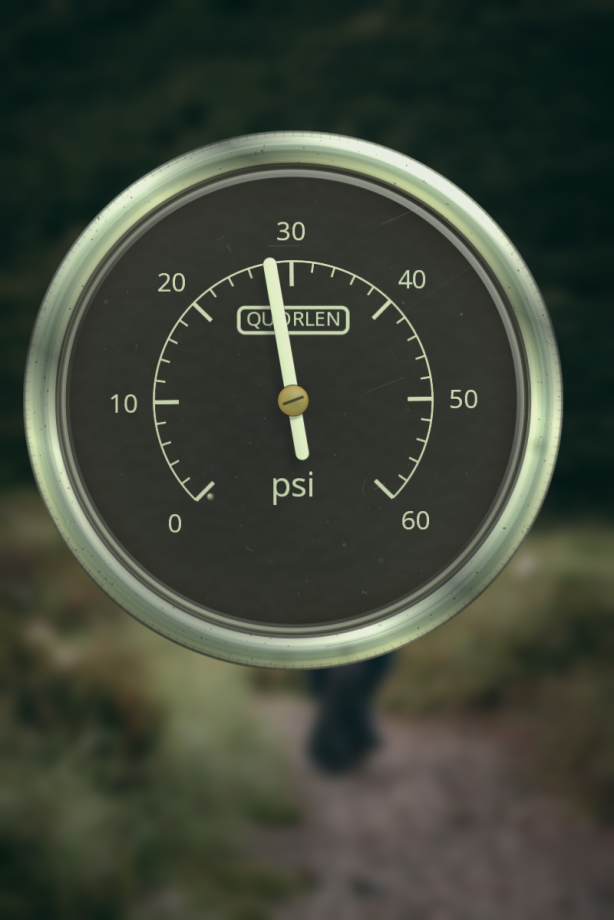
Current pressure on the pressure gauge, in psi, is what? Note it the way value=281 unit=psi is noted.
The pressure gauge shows value=28 unit=psi
